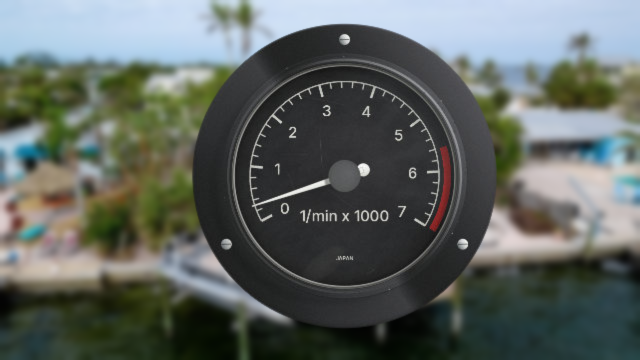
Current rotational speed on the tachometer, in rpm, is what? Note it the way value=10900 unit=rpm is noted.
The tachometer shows value=300 unit=rpm
